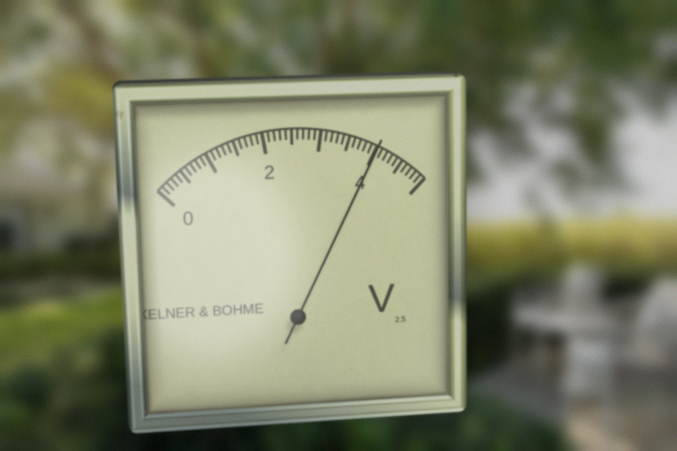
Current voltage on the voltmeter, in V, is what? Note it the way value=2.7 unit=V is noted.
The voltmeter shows value=4 unit=V
